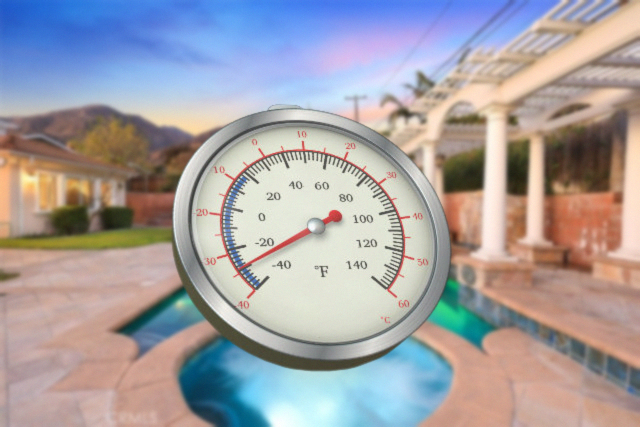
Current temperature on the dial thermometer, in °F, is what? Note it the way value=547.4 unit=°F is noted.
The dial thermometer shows value=-30 unit=°F
